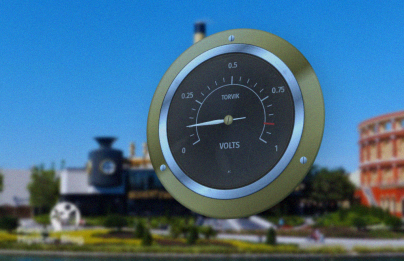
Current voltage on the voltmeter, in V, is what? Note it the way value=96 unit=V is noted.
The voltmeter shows value=0.1 unit=V
